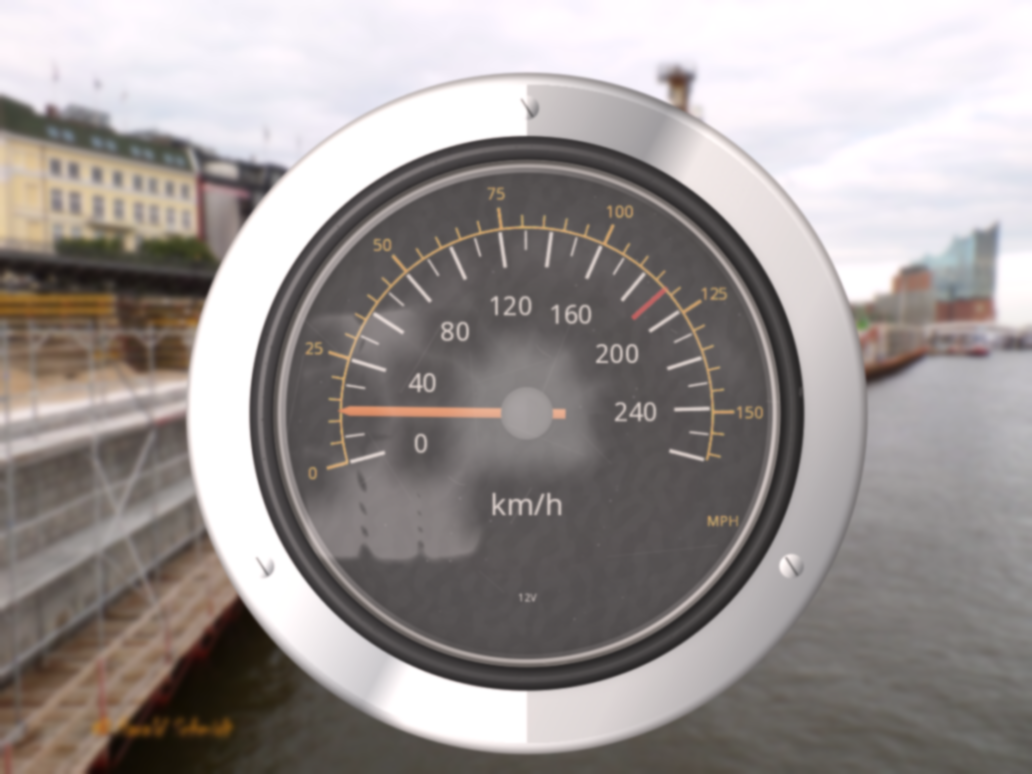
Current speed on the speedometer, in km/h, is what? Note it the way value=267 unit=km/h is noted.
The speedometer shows value=20 unit=km/h
